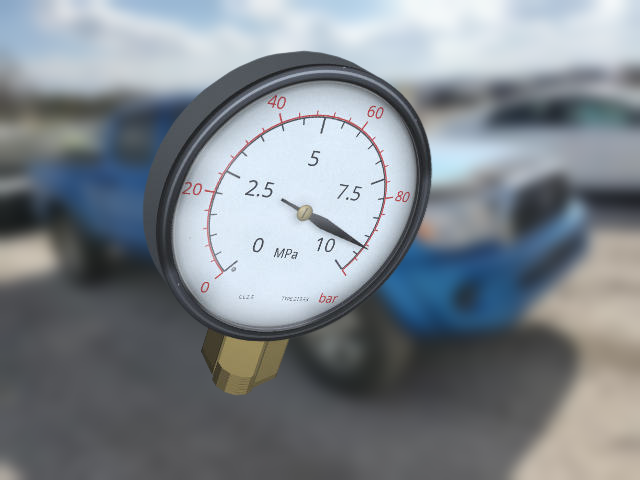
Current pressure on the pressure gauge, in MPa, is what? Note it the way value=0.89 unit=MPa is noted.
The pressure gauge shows value=9.25 unit=MPa
